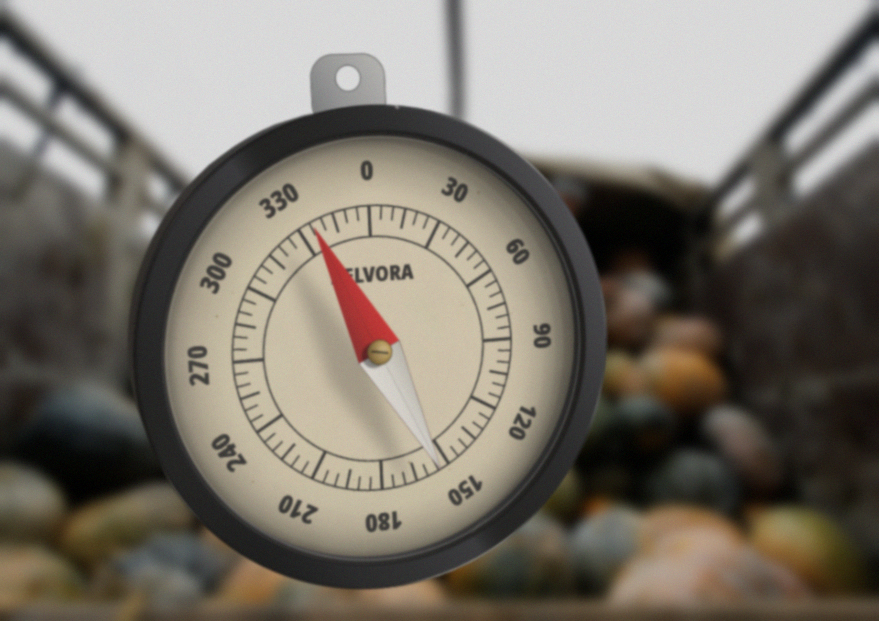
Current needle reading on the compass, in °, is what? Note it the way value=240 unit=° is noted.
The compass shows value=335 unit=°
